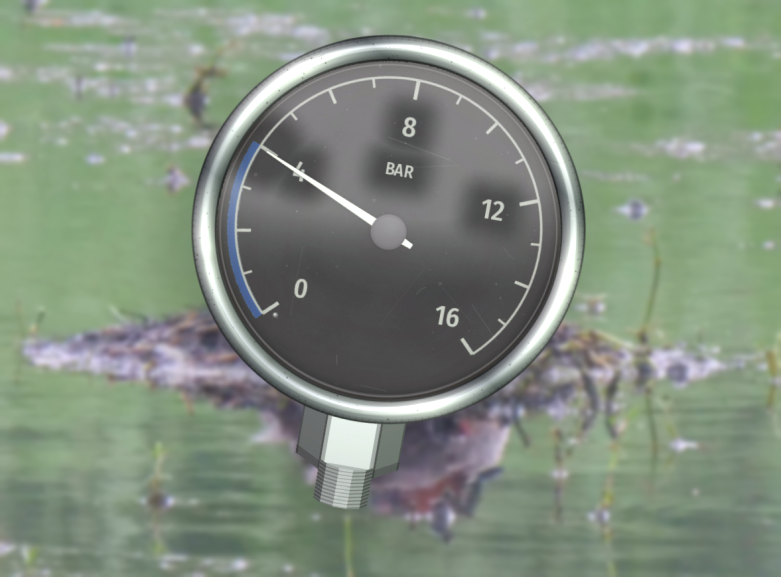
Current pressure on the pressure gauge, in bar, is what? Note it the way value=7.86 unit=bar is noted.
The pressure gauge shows value=4 unit=bar
